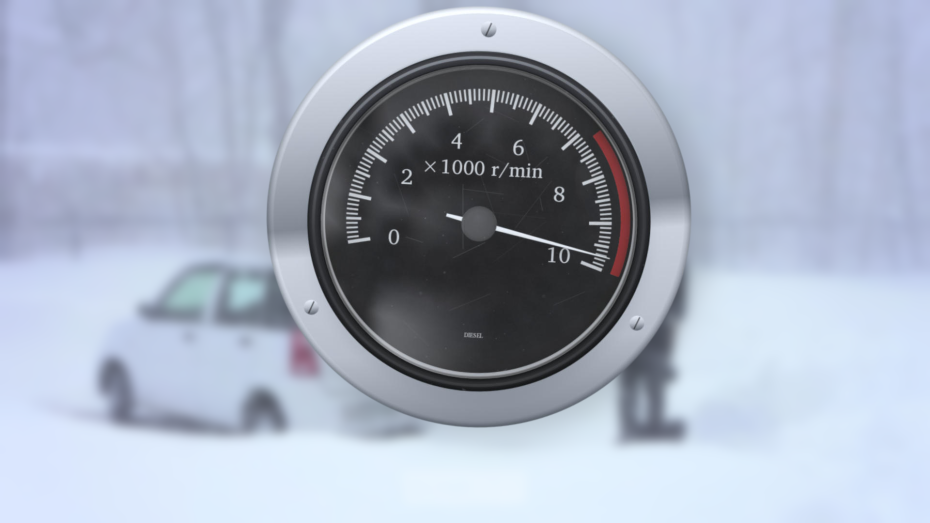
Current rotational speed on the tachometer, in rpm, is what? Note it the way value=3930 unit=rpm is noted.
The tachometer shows value=9700 unit=rpm
